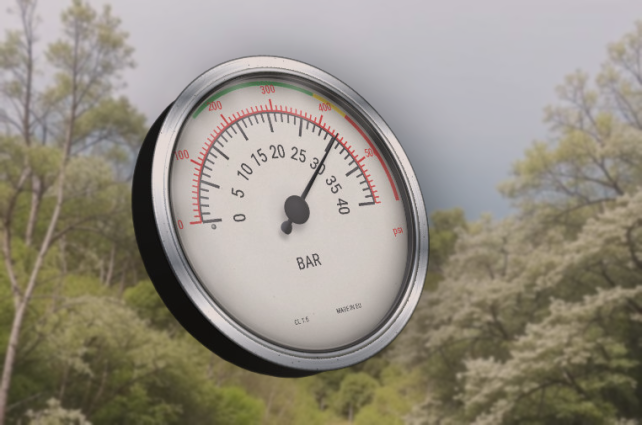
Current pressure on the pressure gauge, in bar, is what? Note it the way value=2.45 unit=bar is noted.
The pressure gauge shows value=30 unit=bar
